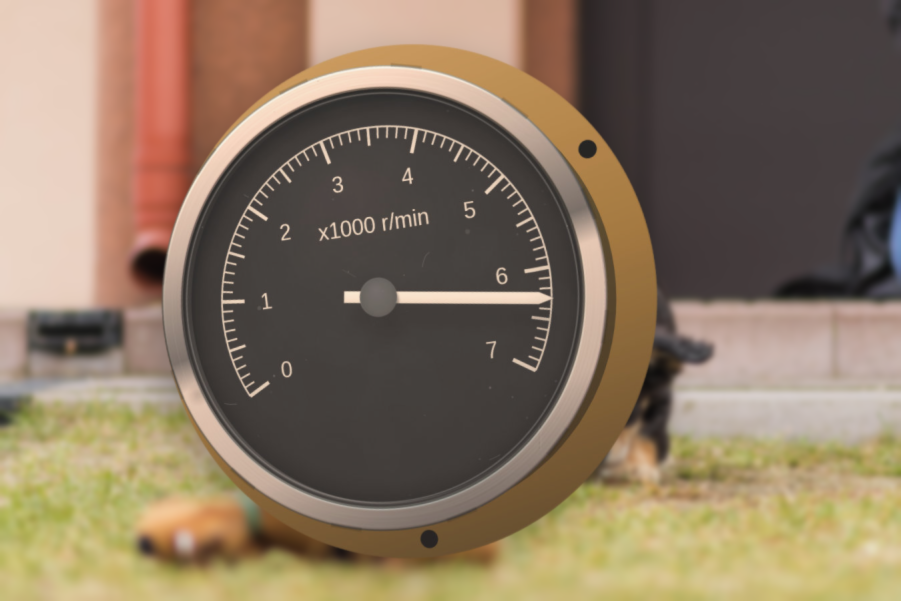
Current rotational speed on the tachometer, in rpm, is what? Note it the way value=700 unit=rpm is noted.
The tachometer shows value=6300 unit=rpm
